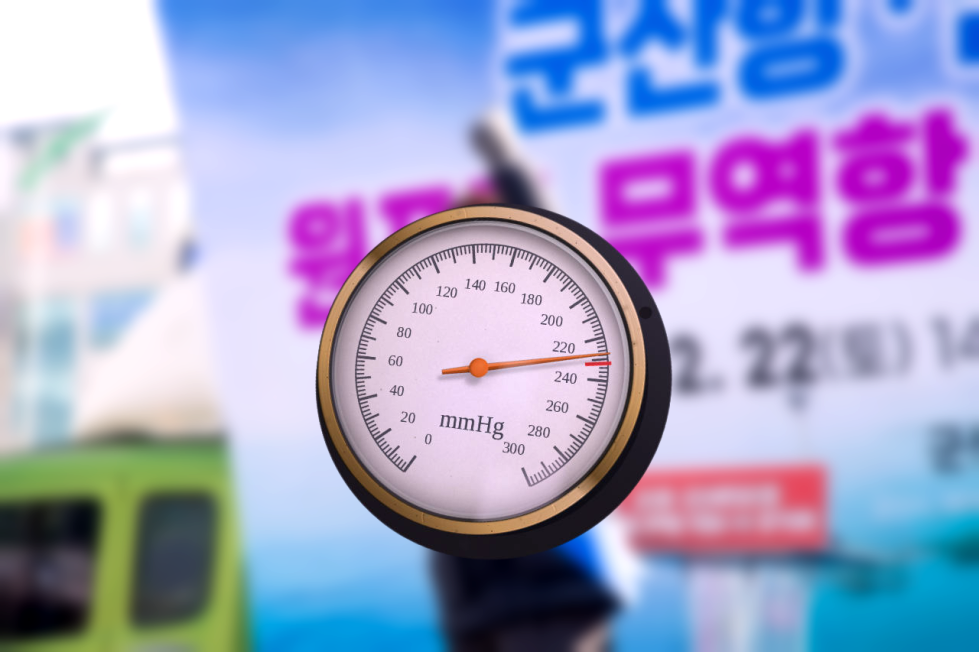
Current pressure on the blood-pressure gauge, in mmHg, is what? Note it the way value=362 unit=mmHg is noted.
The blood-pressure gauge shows value=228 unit=mmHg
